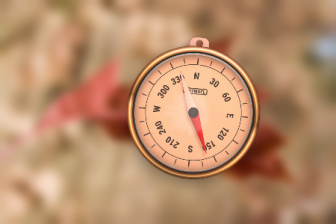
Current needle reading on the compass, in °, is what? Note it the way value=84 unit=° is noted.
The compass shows value=157.5 unit=°
